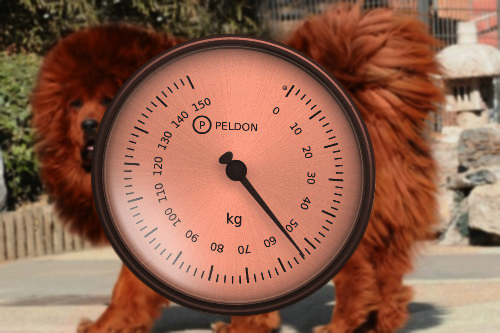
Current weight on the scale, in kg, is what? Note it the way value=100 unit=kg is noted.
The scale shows value=54 unit=kg
